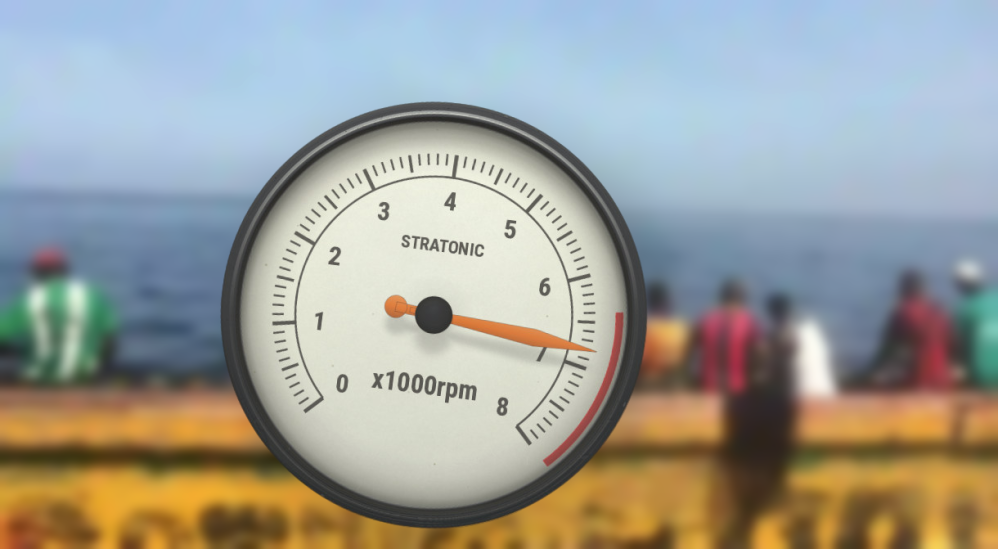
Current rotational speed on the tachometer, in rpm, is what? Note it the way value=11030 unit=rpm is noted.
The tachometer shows value=6800 unit=rpm
